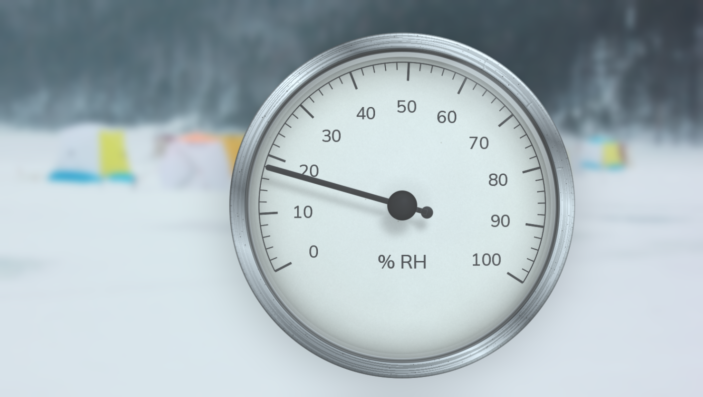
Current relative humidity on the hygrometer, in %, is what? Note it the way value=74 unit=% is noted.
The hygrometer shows value=18 unit=%
